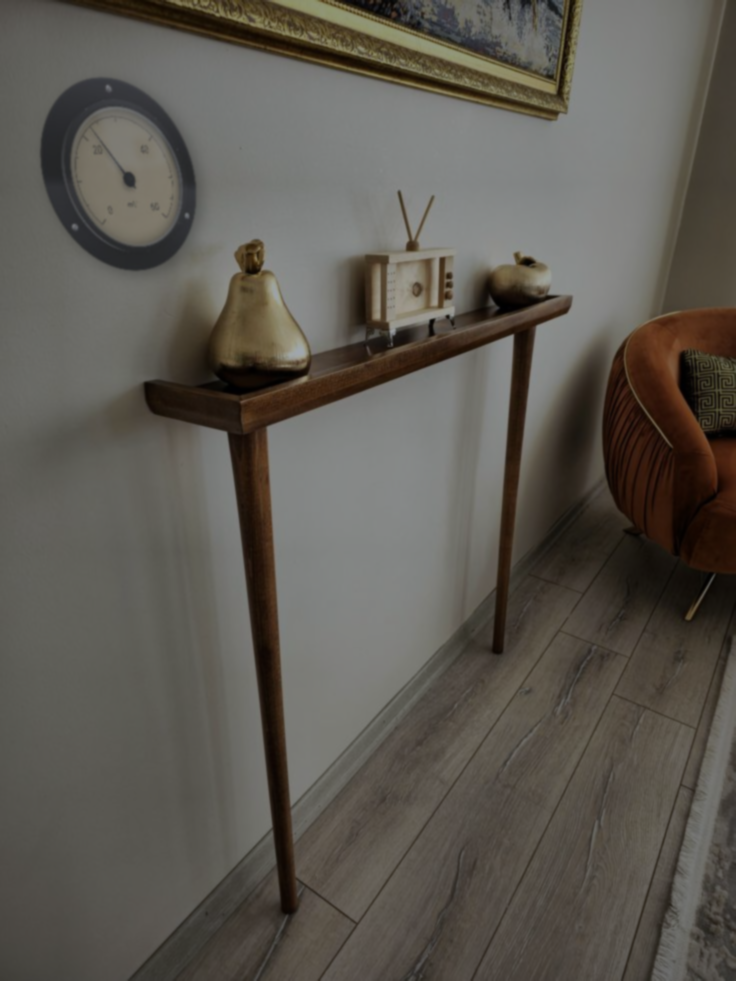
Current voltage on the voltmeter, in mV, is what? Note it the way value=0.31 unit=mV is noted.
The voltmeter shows value=22.5 unit=mV
